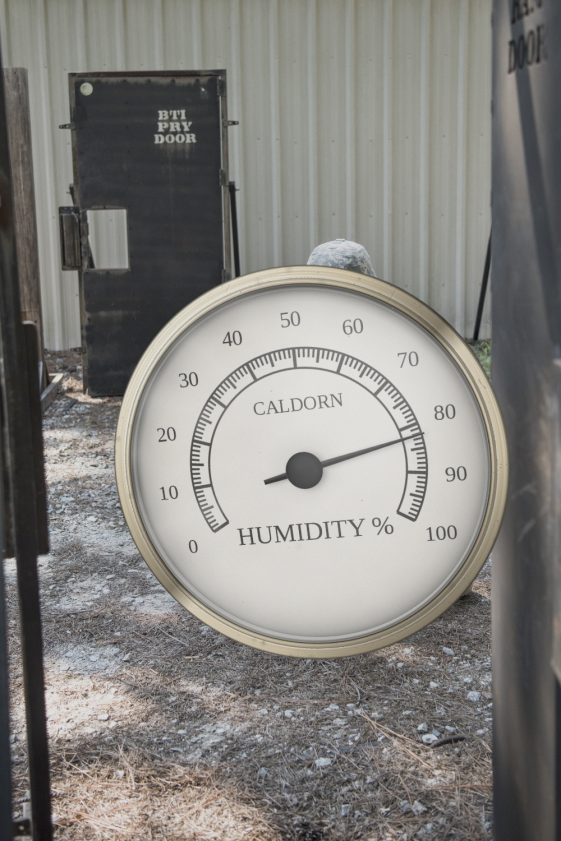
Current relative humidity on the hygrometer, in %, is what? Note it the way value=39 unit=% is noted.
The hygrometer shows value=82 unit=%
